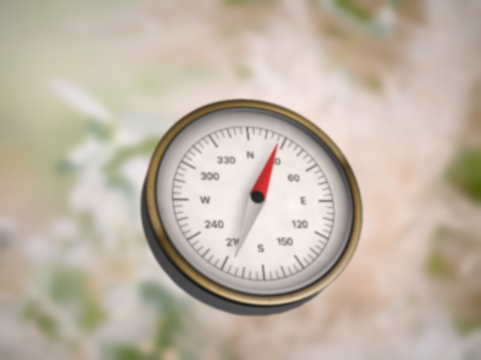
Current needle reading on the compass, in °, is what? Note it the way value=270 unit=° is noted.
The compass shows value=25 unit=°
